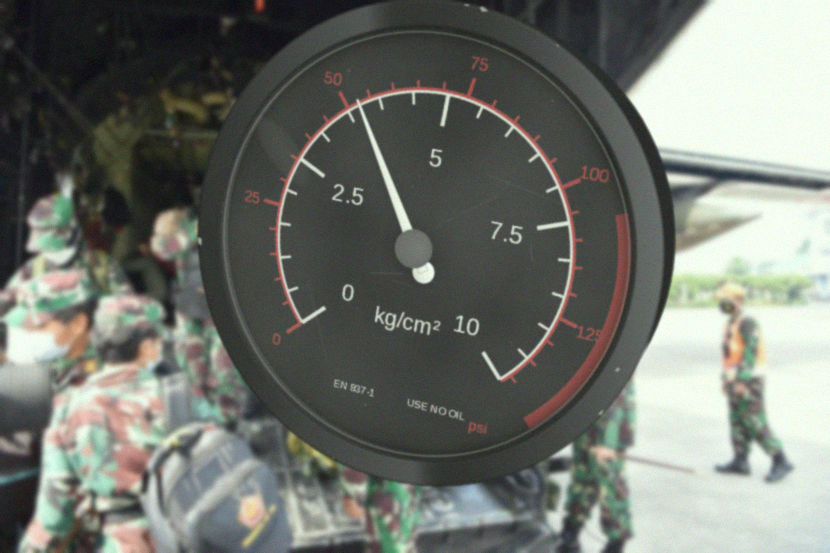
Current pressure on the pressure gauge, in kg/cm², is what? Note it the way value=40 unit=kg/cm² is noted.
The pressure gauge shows value=3.75 unit=kg/cm²
